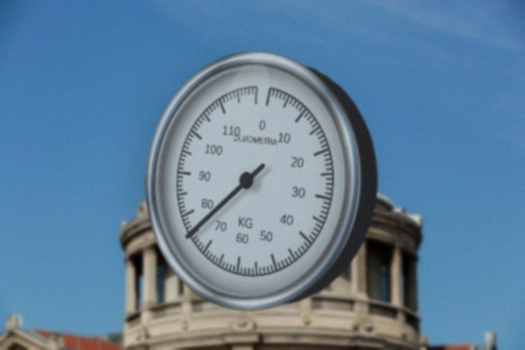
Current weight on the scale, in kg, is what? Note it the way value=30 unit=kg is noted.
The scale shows value=75 unit=kg
